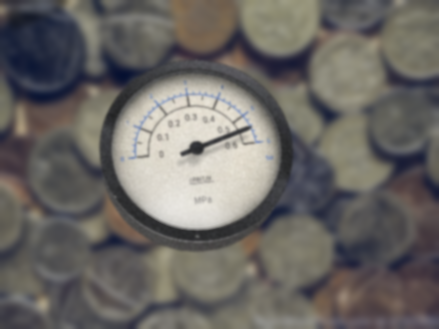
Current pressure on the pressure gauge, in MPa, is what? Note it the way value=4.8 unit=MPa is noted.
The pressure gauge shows value=0.55 unit=MPa
